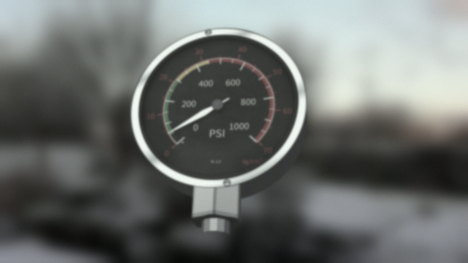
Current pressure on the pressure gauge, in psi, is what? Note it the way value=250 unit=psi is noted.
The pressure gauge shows value=50 unit=psi
